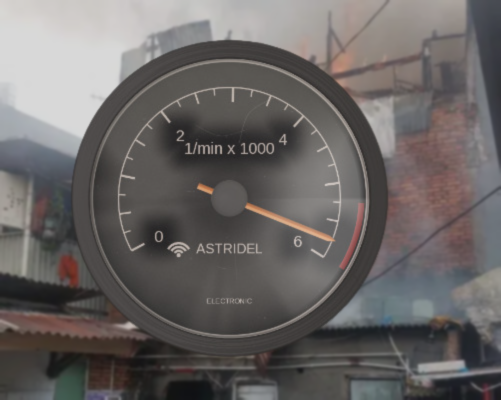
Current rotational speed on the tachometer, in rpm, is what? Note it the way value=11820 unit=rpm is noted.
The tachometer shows value=5750 unit=rpm
